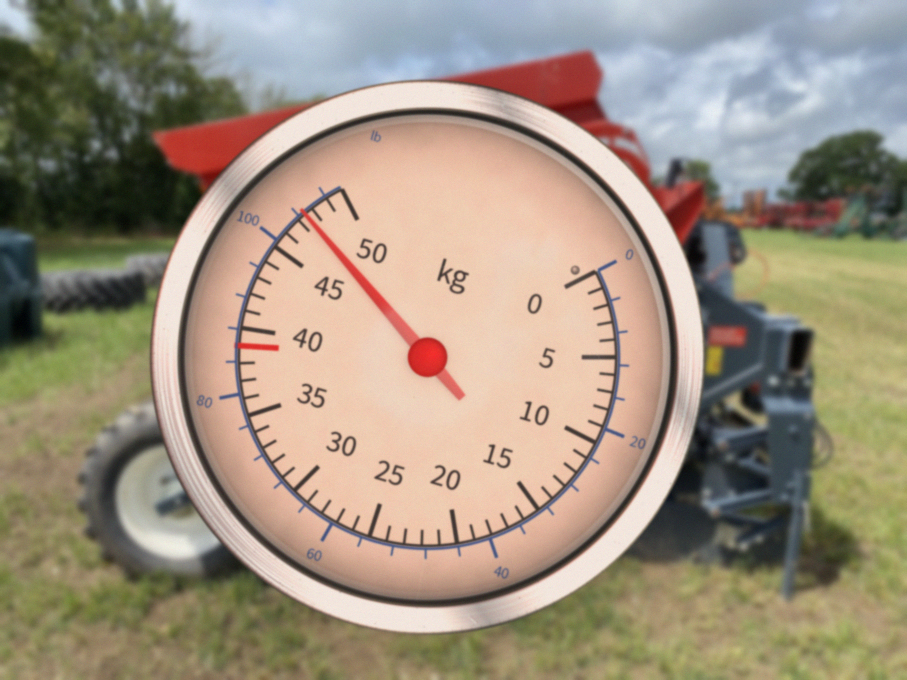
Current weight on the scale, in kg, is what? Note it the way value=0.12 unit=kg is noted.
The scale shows value=47.5 unit=kg
